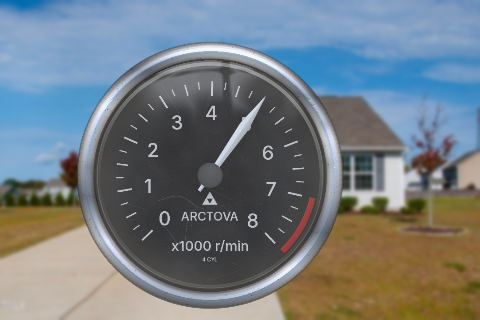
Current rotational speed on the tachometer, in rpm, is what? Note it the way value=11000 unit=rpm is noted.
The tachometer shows value=5000 unit=rpm
